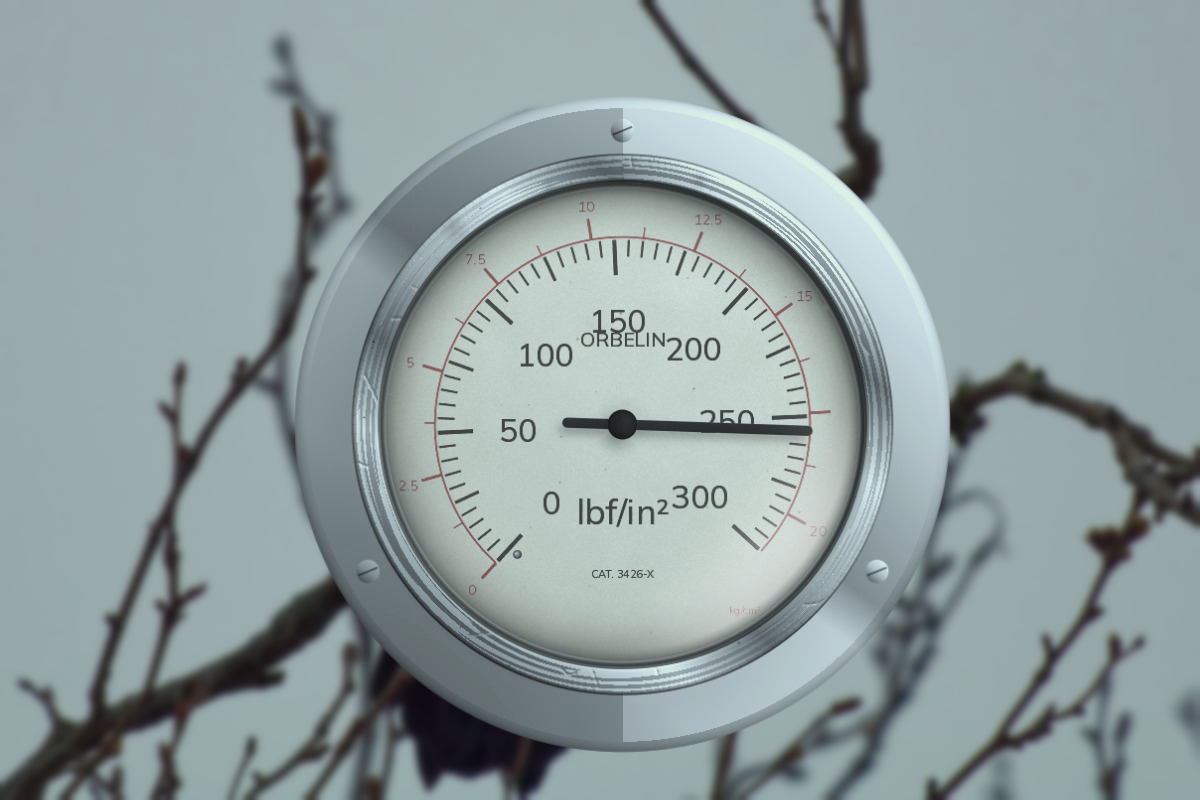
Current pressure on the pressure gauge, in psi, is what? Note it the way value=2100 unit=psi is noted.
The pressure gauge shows value=255 unit=psi
